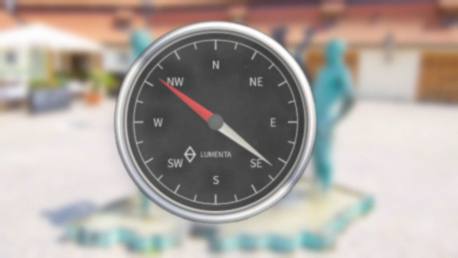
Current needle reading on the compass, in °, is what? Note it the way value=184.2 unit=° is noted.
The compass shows value=307.5 unit=°
